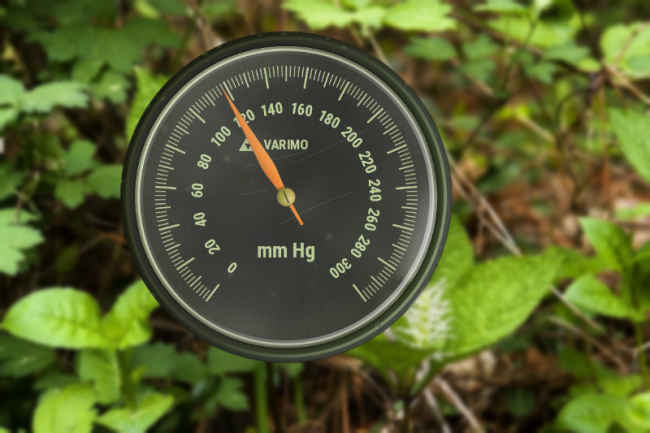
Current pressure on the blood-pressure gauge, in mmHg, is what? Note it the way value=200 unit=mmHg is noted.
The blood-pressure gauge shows value=118 unit=mmHg
